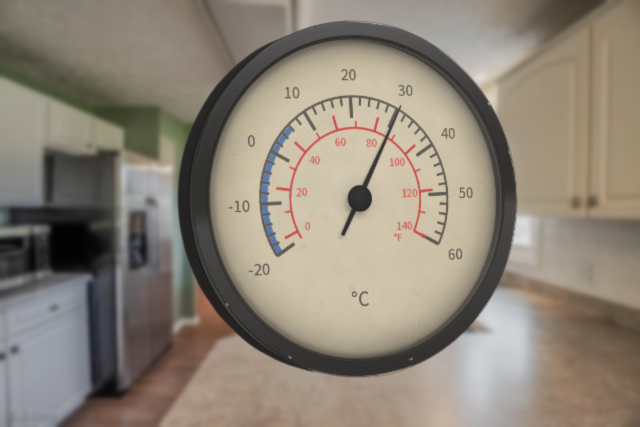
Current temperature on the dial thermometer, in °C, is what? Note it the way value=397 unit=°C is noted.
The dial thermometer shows value=30 unit=°C
